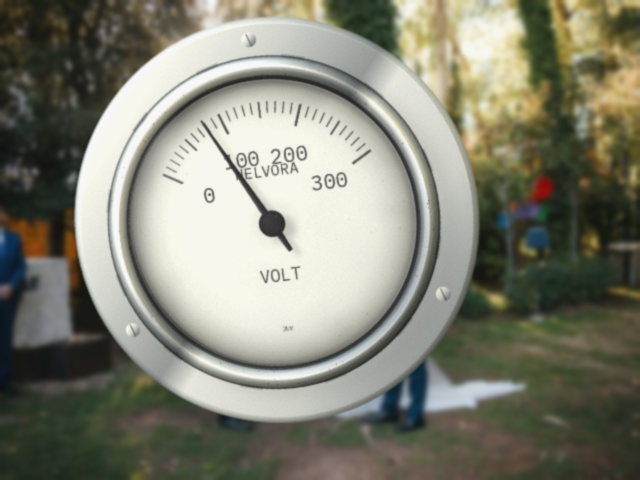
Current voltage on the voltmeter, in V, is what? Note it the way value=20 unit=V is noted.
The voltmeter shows value=80 unit=V
